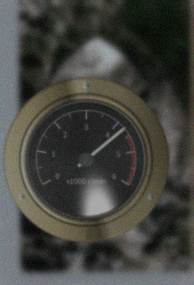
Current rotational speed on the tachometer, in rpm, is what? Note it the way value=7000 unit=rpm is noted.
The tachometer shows value=4250 unit=rpm
